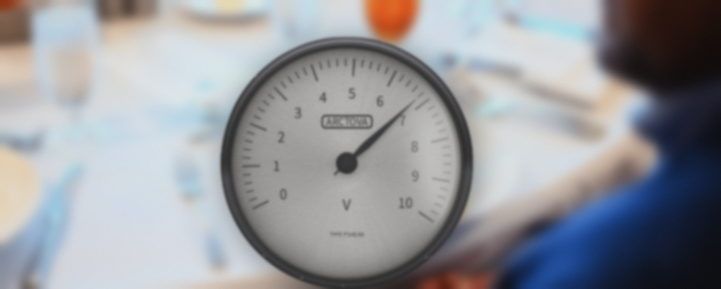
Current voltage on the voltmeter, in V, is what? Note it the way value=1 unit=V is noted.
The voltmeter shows value=6.8 unit=V
